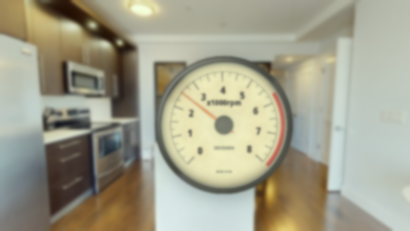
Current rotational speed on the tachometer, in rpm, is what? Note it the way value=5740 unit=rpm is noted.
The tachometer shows value=2500 unit=rpm
